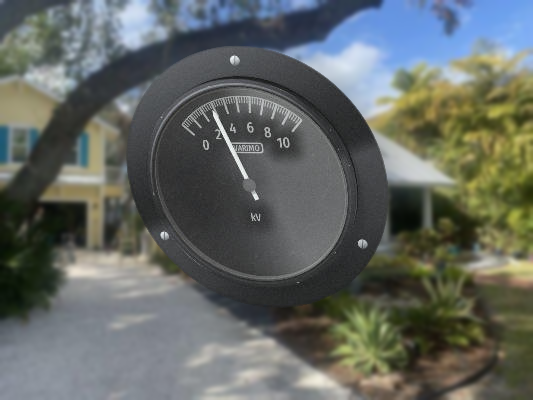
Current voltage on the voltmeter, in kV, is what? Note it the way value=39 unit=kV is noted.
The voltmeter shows value=3 unit=kV
